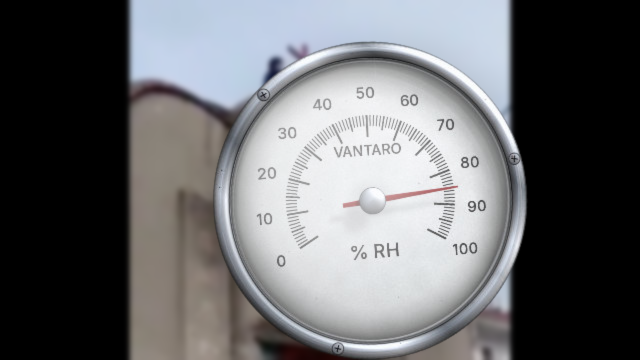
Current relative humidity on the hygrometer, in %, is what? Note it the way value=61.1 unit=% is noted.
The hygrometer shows value=85 unit=%
